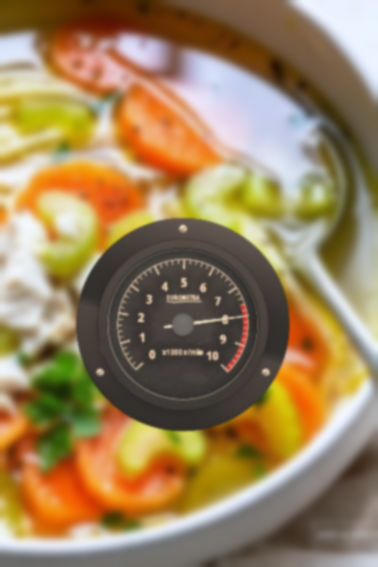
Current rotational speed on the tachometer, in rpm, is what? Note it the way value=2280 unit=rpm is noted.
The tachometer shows value=8000 unit=rpm
